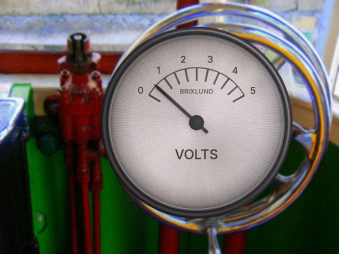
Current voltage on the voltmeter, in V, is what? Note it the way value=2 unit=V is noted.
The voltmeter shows value=0.5 unit=V
